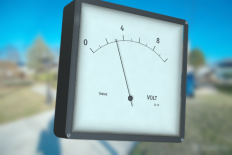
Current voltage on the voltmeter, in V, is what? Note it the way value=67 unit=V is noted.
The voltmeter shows value=3 unit=V
